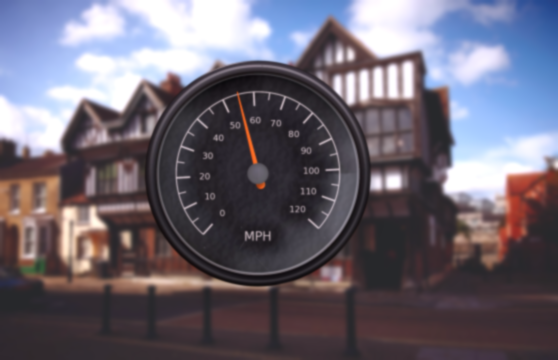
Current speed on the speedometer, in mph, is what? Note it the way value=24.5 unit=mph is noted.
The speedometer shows value=55 unit=mph
